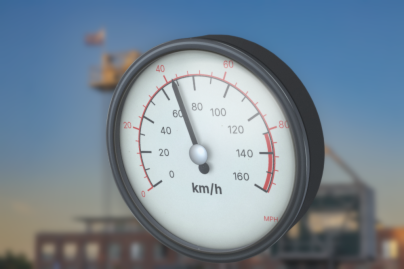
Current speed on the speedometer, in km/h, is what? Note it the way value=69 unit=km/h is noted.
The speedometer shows value=70 unit=km/h
